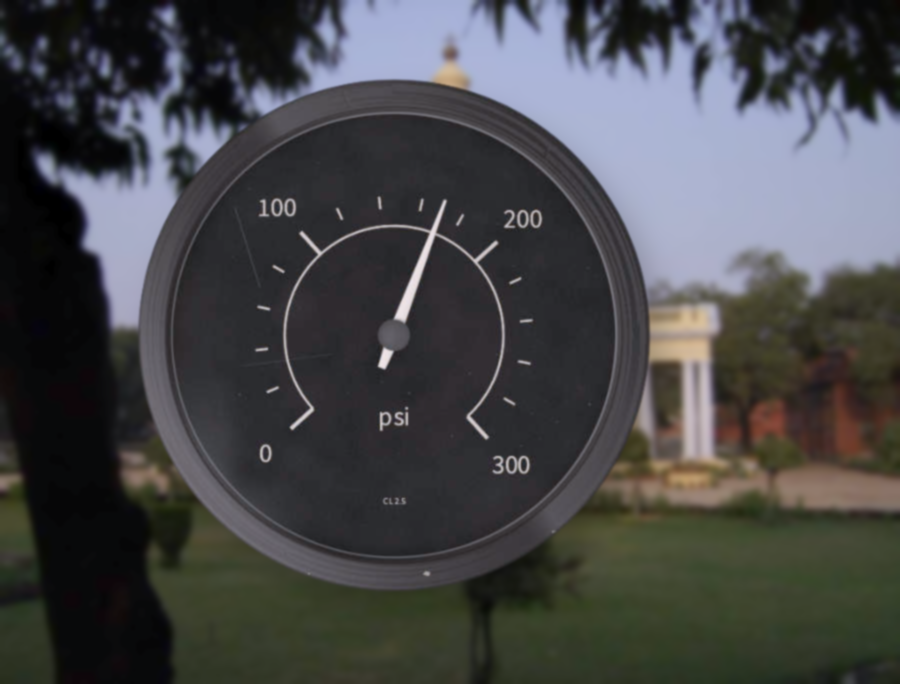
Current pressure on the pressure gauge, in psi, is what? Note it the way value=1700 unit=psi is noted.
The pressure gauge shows value=170 unit=psi
